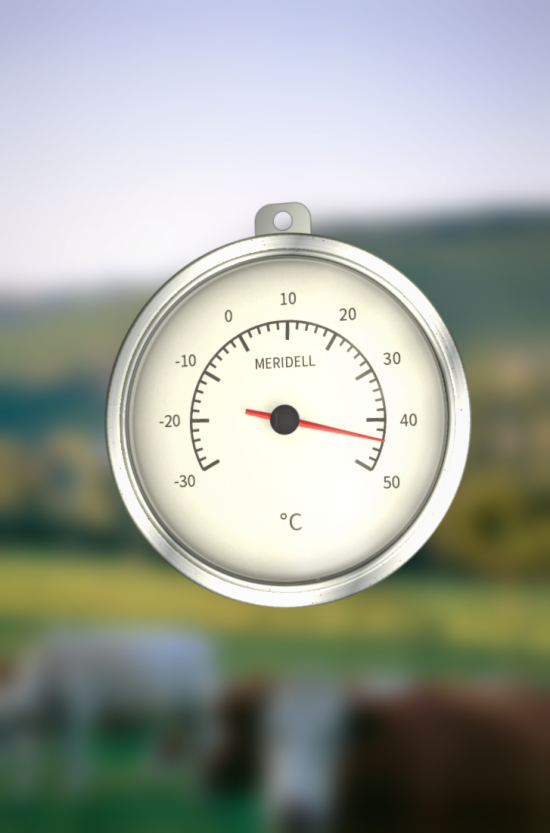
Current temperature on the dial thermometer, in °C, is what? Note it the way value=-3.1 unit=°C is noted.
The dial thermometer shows value=44 unit=°C
